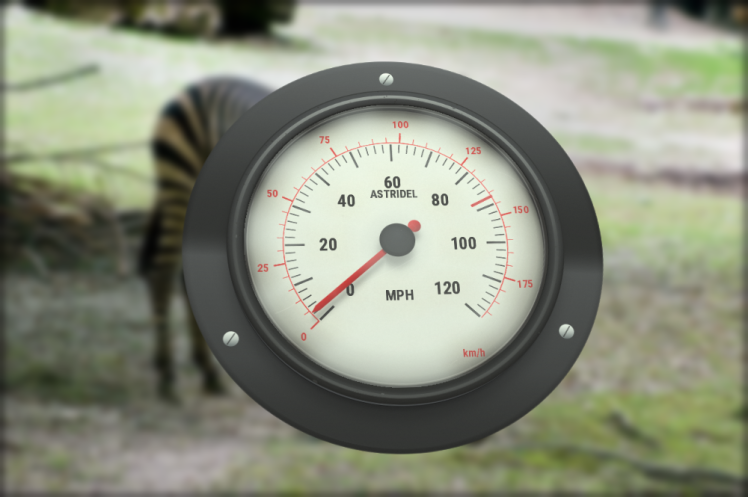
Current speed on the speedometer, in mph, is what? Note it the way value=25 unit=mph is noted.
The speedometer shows value=2 unit=mph
